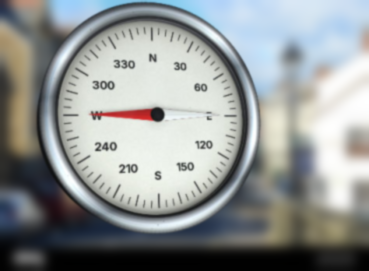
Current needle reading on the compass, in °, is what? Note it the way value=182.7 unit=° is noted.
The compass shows value=270 unit=°
